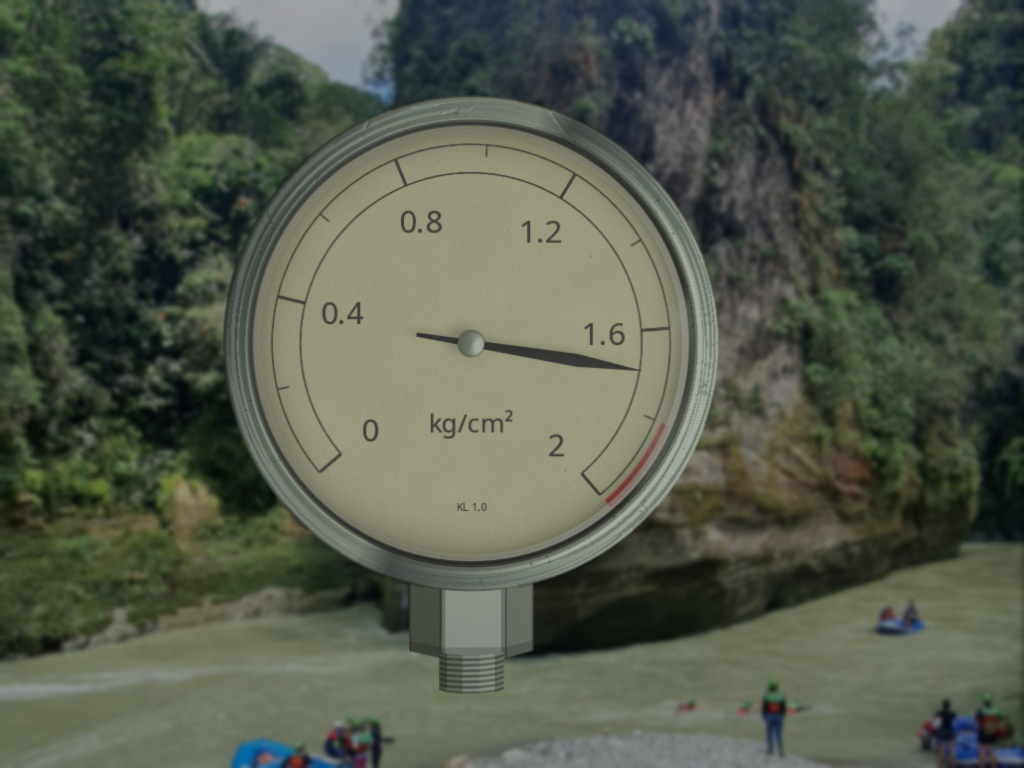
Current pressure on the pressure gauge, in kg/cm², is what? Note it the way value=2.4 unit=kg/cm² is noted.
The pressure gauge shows value=1.7 unit=kg/cm²
